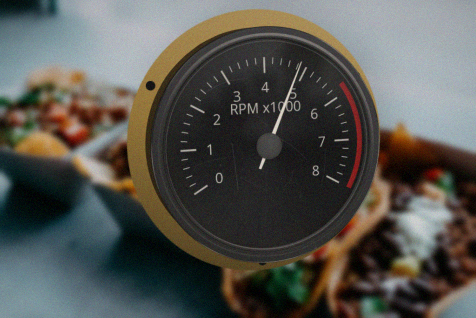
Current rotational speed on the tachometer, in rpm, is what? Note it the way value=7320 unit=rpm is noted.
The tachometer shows value=4800 unit=rpm
